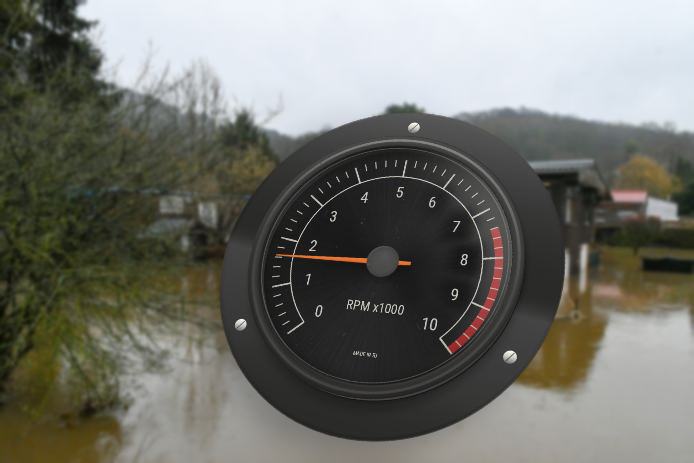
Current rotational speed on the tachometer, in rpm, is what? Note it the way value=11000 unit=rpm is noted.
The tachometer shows value=1600 unit=rpm
